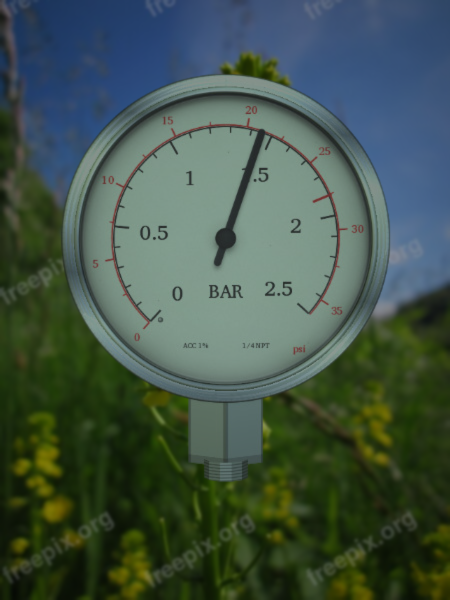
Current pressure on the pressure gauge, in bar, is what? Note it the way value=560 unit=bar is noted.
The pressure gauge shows value=1.45 unit=bar
